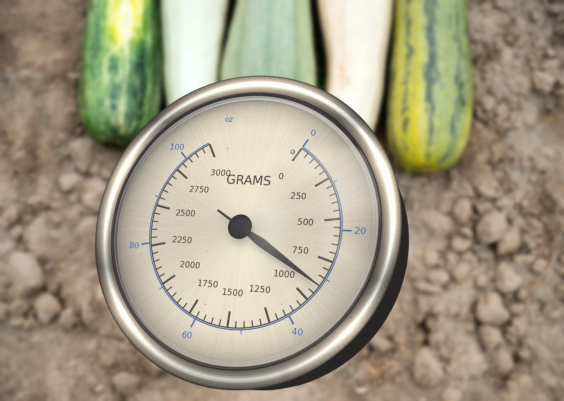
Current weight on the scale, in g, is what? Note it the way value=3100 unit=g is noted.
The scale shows value=900 unit=g
